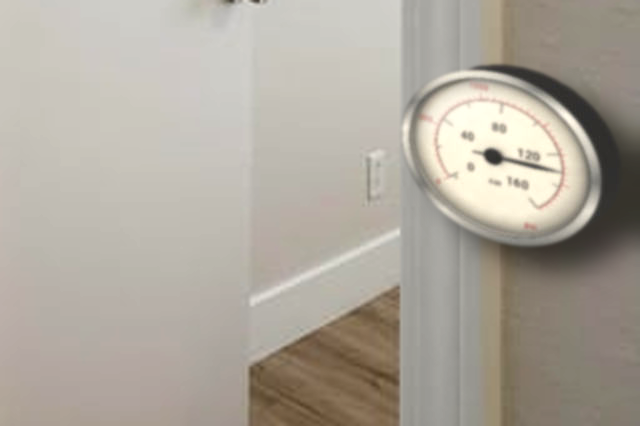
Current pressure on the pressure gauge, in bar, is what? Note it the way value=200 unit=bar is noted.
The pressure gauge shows value=130 unit=bar
